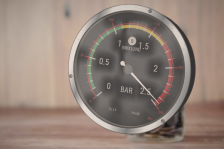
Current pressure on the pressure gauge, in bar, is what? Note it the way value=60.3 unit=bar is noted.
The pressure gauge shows value=2.45 unit=bar
